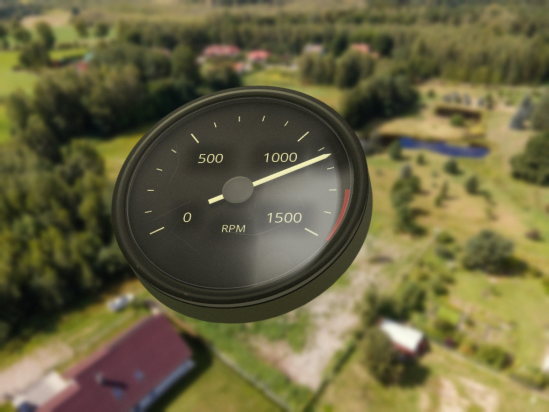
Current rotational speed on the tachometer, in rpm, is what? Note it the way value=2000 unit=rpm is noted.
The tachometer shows value=1150 unit=rpm
